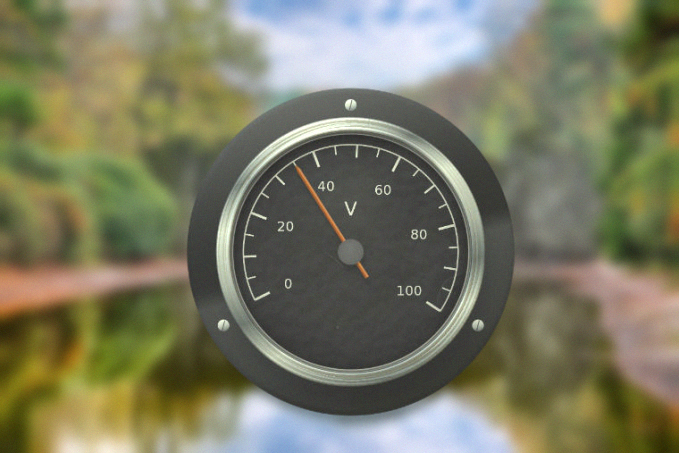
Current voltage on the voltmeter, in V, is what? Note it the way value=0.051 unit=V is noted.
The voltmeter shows value=35 unit=V
